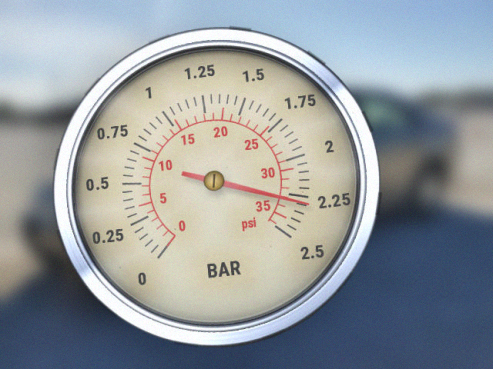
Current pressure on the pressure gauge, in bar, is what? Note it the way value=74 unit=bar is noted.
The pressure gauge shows value=2.3 unit=bar
